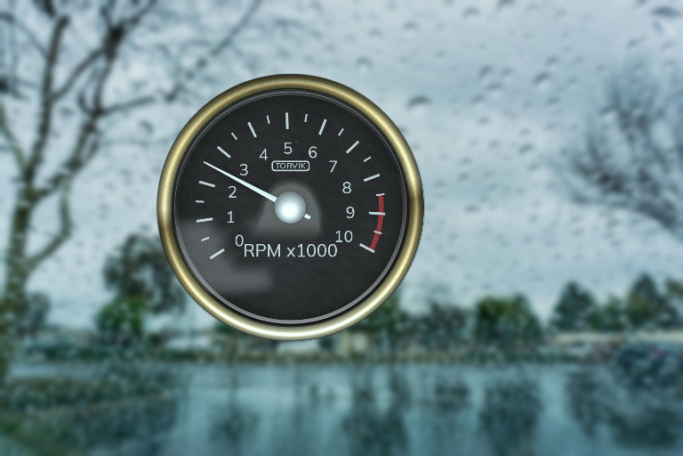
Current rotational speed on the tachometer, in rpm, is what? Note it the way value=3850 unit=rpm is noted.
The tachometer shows value=2500 unit=rpm
